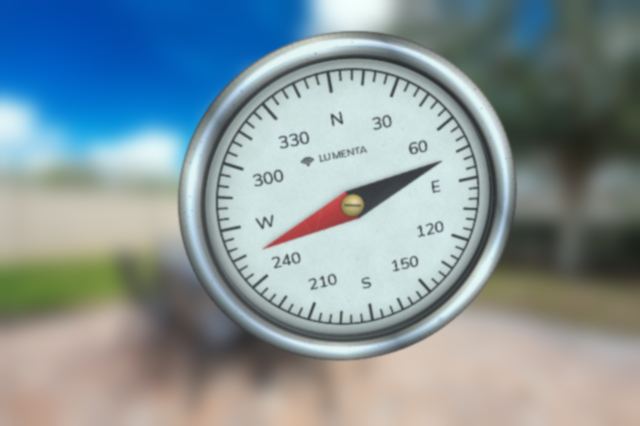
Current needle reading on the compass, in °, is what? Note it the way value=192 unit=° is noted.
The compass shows value=255 unit=°
